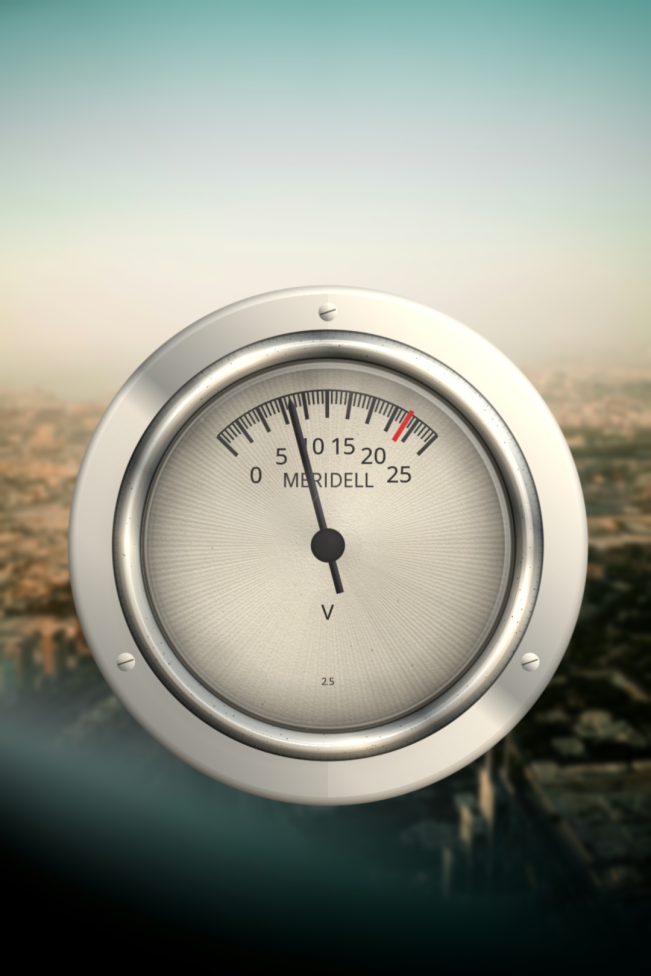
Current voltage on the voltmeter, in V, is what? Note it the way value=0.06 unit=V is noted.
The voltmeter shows value=8.5 unit=V
